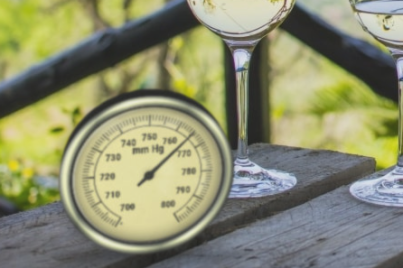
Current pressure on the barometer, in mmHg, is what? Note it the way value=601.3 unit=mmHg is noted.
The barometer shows value=765 unit=mmHg
